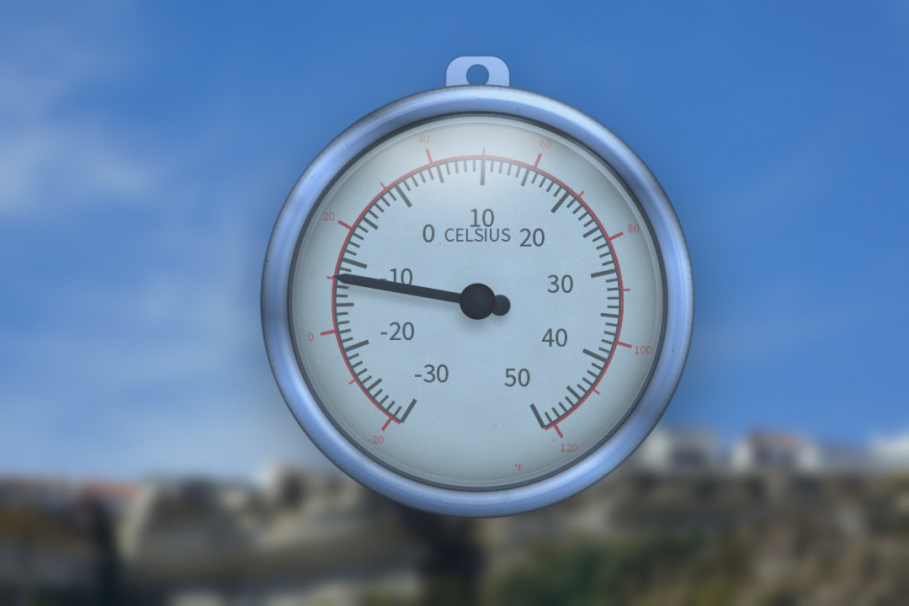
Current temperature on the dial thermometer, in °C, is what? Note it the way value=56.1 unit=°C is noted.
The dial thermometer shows value=-12 unit=°C
